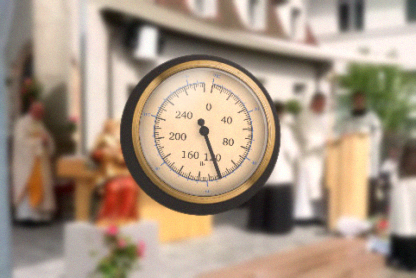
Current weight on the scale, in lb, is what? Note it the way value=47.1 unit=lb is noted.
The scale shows value=120 unit=lb
